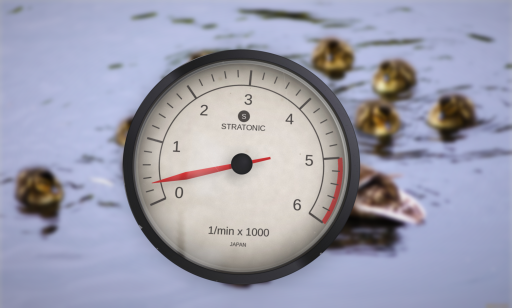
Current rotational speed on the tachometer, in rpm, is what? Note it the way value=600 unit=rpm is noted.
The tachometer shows value=300 unit=rpm
